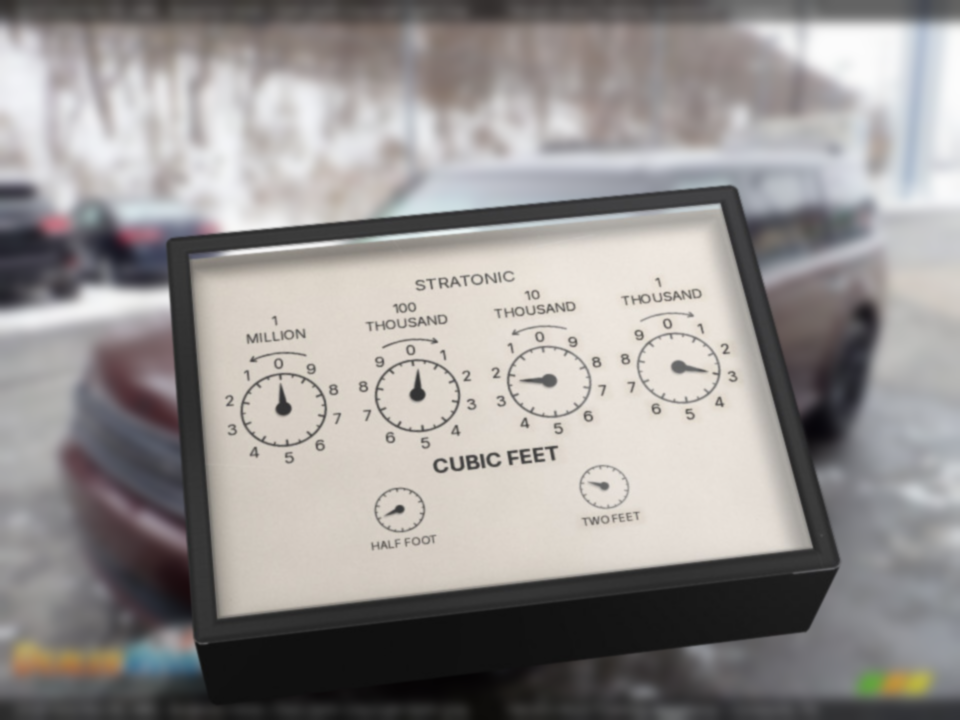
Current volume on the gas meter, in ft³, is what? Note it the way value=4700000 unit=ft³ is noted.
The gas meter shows value=2300 unit=ft³
